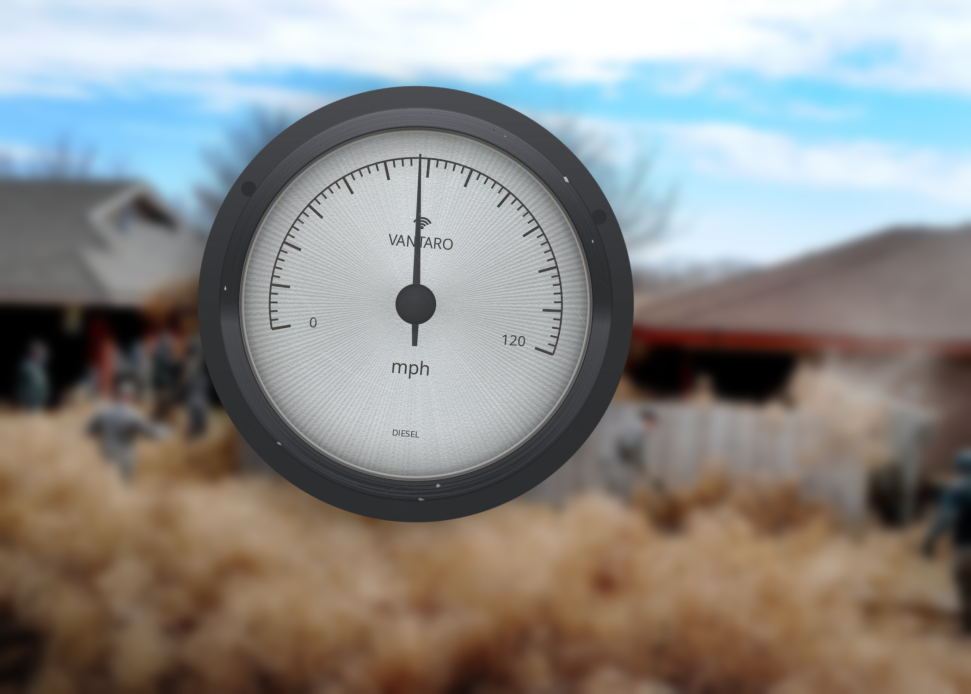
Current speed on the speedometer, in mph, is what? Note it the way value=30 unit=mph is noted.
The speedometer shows value=58 unit=mph
